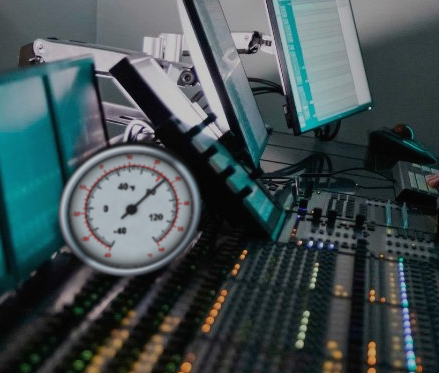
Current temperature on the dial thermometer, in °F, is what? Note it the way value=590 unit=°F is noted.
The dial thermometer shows value=80 unit=°F
